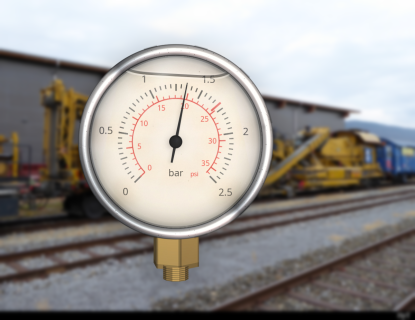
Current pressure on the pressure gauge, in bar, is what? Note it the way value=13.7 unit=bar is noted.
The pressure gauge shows value=1.35 unit=bar
